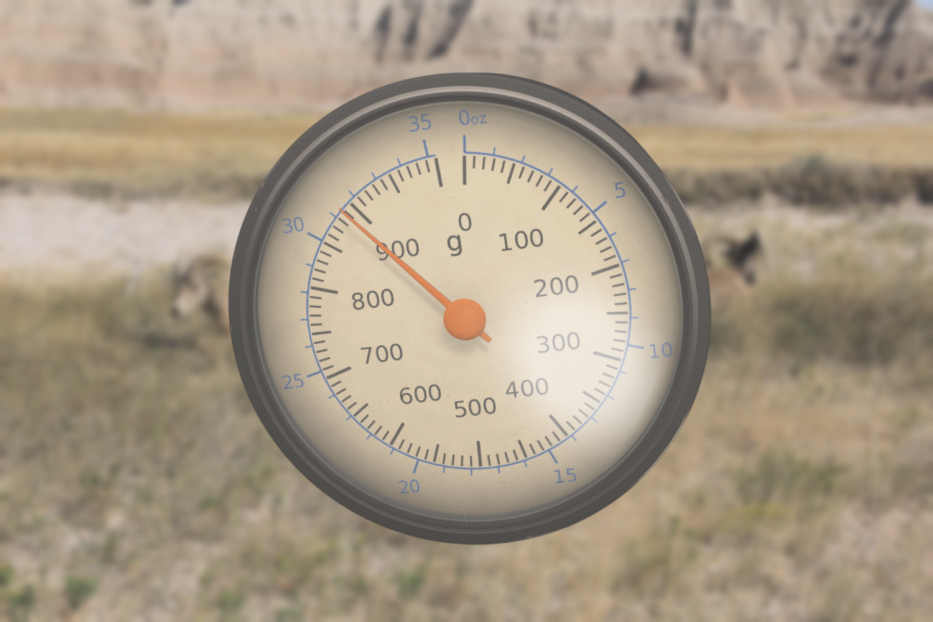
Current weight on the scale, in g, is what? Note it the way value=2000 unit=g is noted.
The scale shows value=890 unit=g
